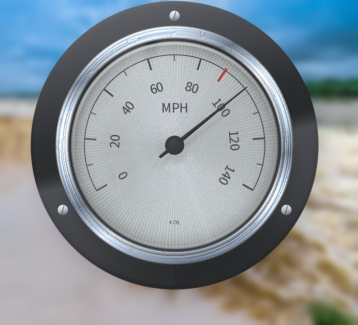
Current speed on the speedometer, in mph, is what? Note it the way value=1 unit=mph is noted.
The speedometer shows value=100 unit=mph
